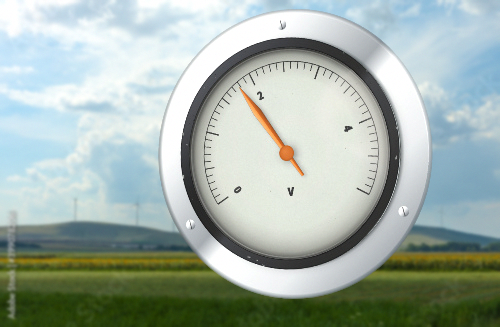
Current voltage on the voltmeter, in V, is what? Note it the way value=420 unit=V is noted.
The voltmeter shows value=1.8 unit=V
